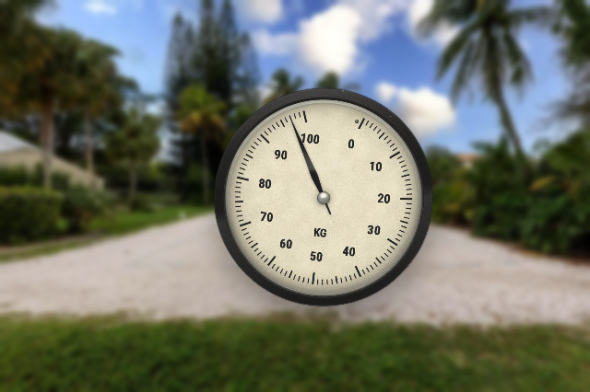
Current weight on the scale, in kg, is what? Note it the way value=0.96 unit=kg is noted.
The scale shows value=97 unit=kg
